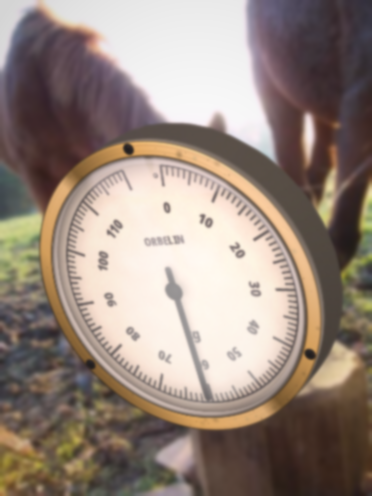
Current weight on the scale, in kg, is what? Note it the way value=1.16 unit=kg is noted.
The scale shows value=60 unit=kg
